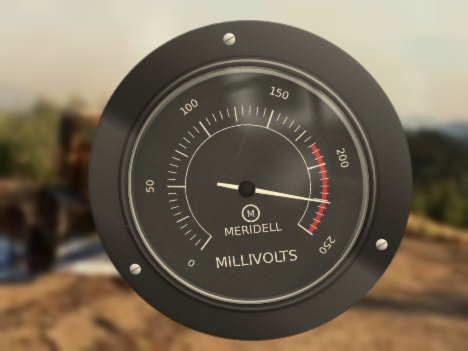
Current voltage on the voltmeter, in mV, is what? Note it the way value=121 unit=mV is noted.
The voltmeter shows value=225 unit=mV
